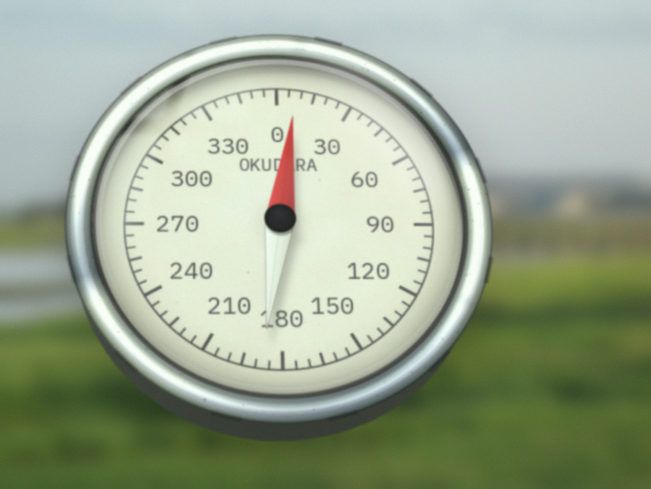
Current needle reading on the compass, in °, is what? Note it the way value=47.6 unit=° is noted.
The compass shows value=7.5 unit=°
